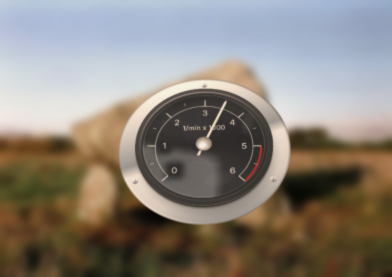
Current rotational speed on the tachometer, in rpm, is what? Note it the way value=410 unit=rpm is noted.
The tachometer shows value=3500 unit=rpm
